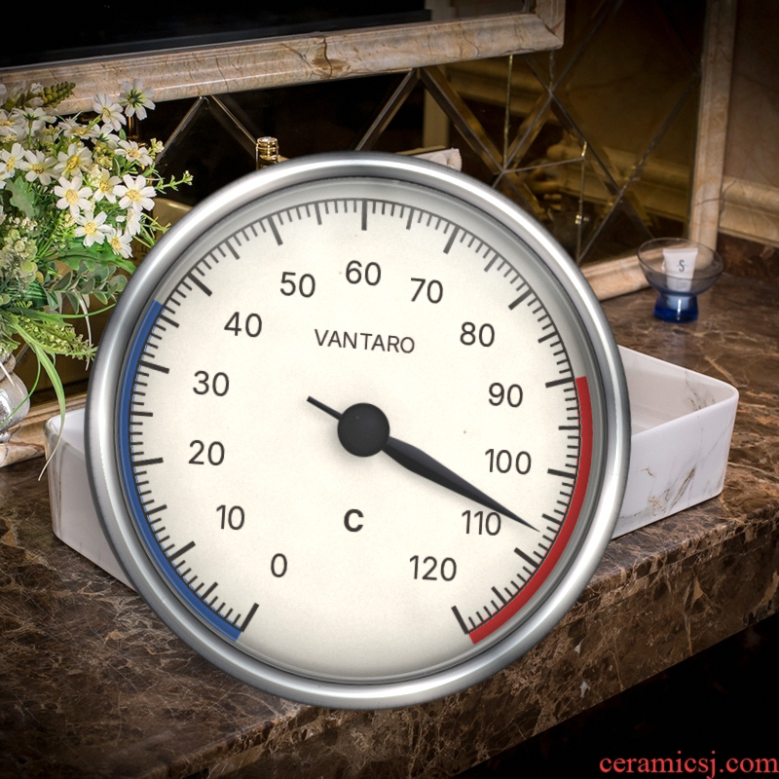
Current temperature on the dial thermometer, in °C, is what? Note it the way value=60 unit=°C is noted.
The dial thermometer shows value=107 unit=°C
